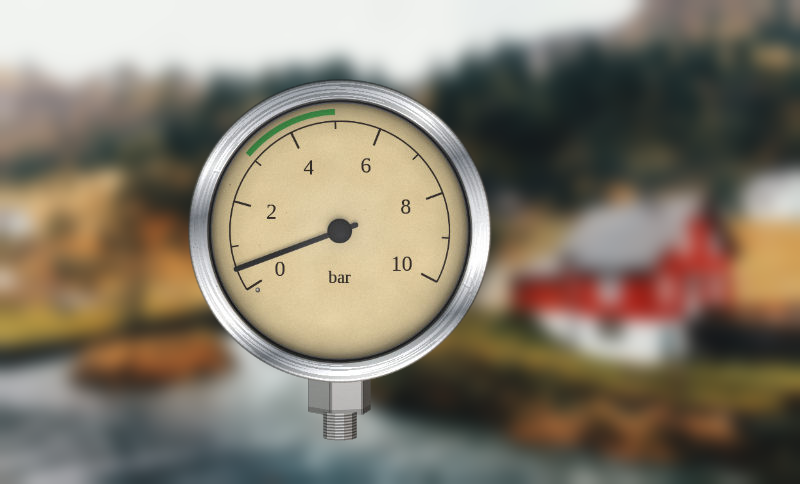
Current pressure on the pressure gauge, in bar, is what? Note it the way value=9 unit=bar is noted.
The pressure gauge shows value=0.5 unit=bar
